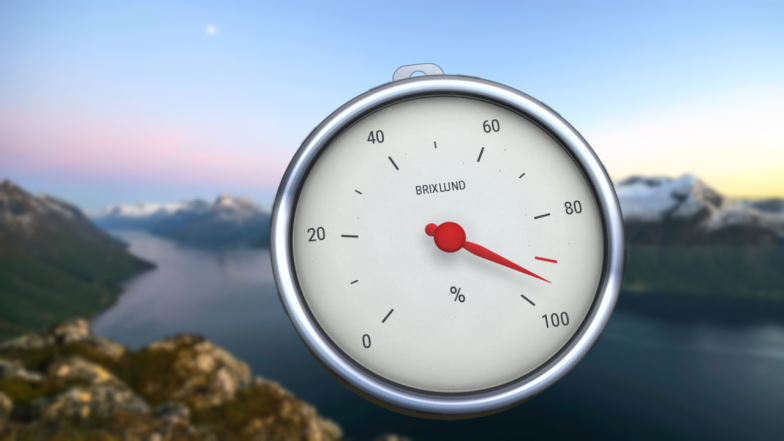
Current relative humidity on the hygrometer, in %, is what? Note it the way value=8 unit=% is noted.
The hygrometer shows value=95 unit=%
